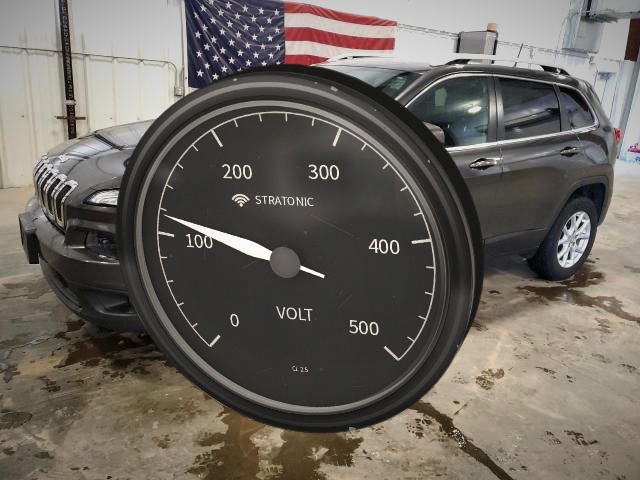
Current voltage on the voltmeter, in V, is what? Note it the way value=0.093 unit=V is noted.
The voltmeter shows value=120 unit=V
